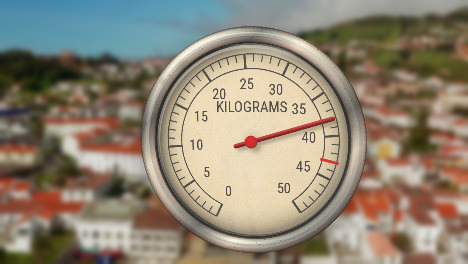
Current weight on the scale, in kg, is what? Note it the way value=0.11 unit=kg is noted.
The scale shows value=38 unit=kg
